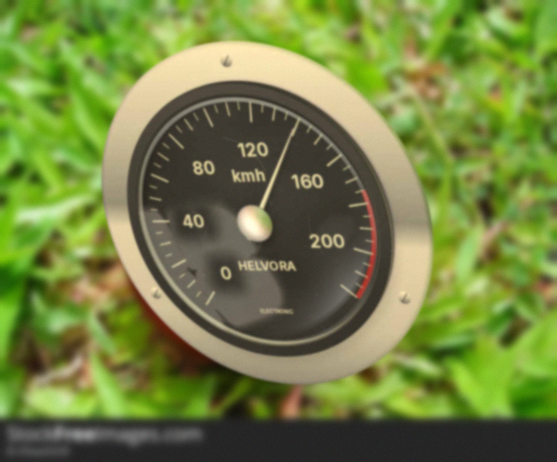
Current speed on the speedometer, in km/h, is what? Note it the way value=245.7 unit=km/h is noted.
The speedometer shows value=140 unit=km/h
